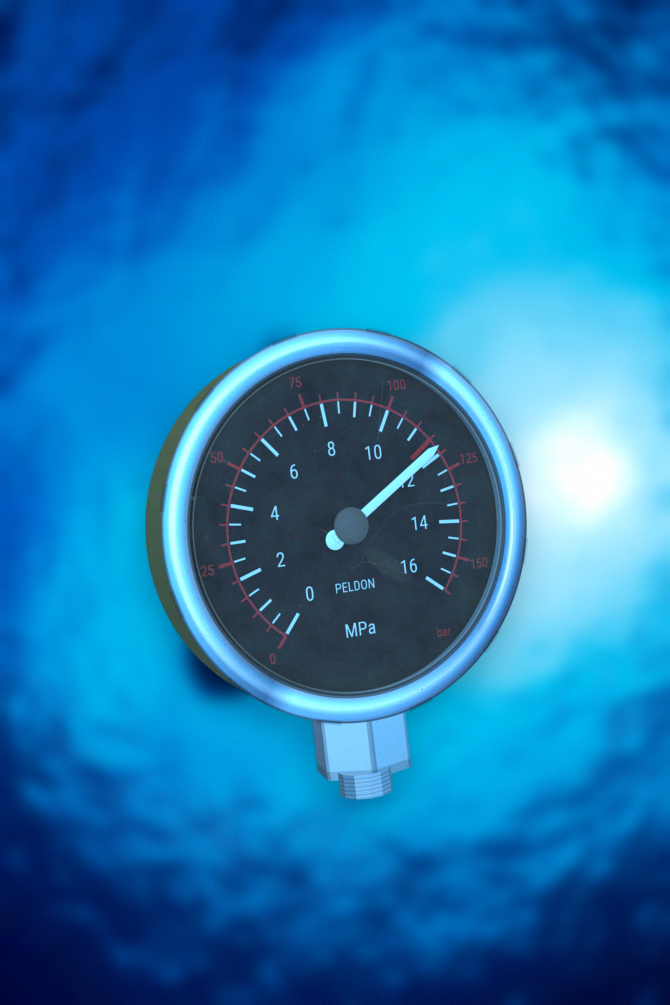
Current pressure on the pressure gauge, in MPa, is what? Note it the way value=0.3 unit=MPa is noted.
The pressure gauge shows value=11.75 unit=MPa
